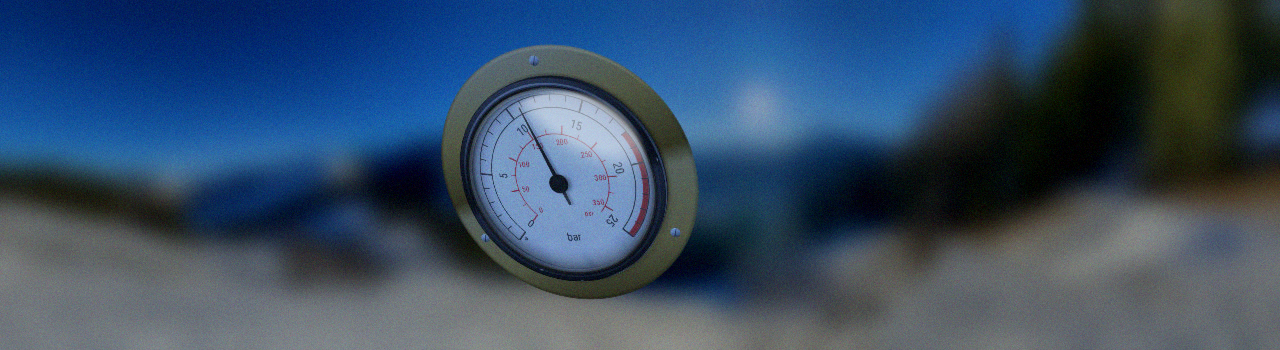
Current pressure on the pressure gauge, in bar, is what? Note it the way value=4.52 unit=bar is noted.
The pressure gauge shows value=11 unit=bar
